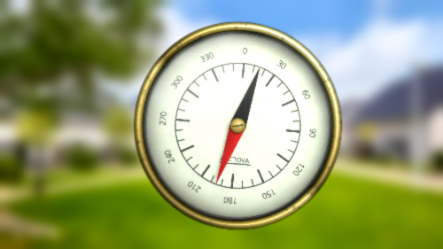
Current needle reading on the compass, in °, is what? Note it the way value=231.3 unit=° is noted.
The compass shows value=195 unit=°
